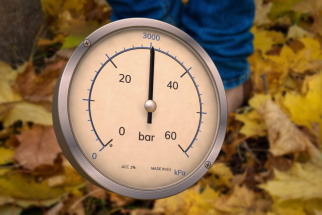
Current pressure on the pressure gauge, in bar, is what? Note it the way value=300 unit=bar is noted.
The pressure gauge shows value=30 unit=bar
